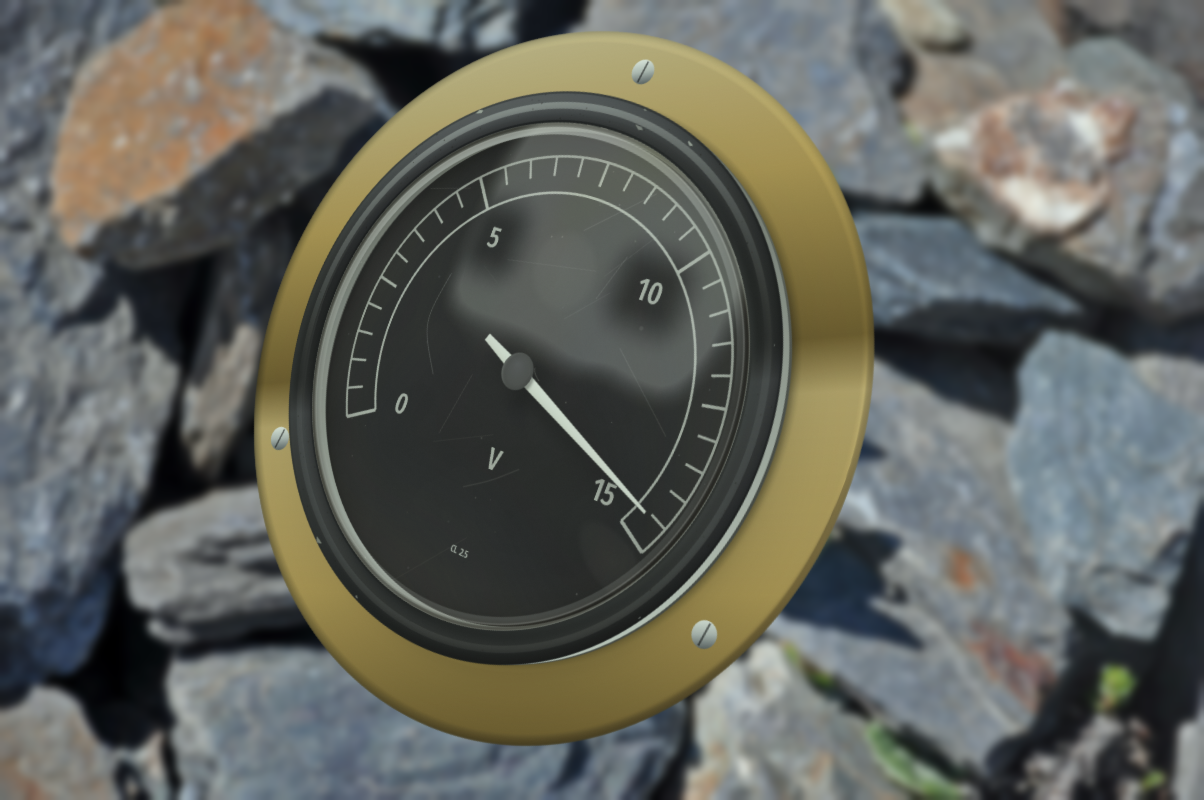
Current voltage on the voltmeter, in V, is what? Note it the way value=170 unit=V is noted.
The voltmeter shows value=14.5 unit=V
